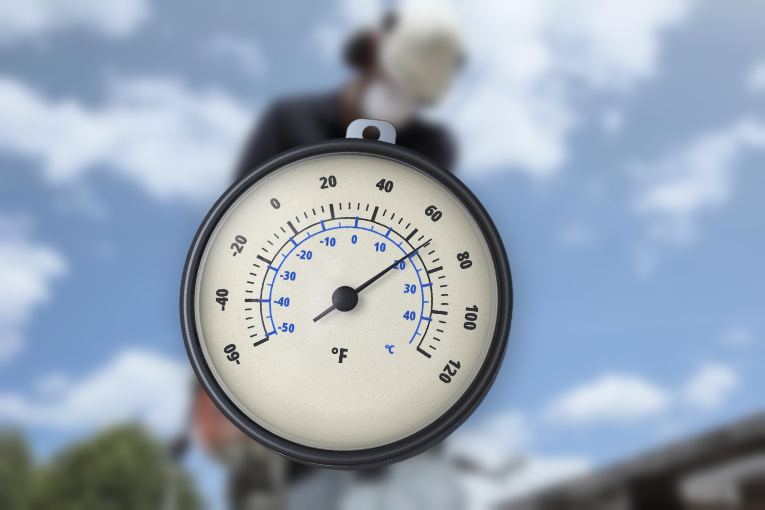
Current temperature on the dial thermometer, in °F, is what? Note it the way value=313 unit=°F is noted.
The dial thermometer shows value=68 unit=°F
